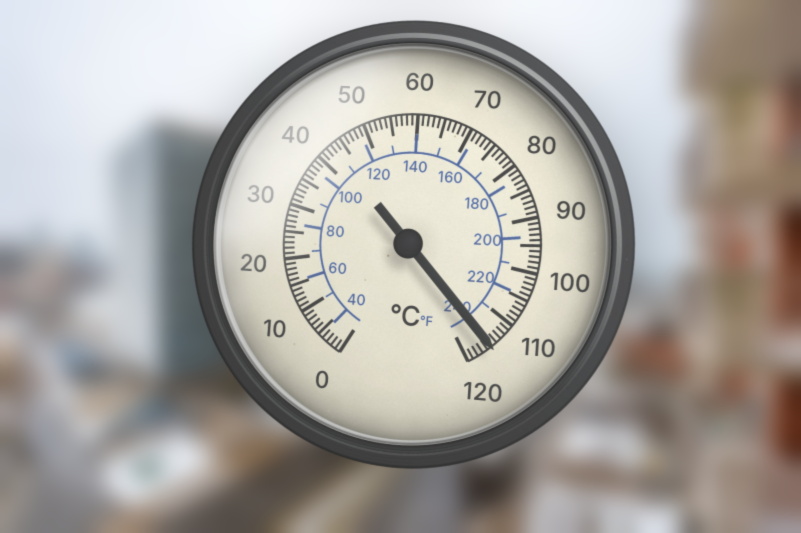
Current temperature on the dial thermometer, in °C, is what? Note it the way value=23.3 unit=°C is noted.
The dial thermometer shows value=115 unit=°C
